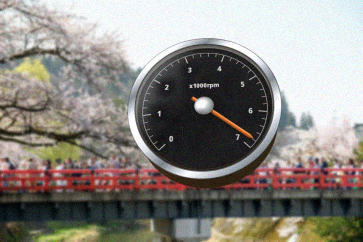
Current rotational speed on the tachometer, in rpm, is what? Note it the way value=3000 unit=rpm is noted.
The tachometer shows value=6800 unit=rpm
